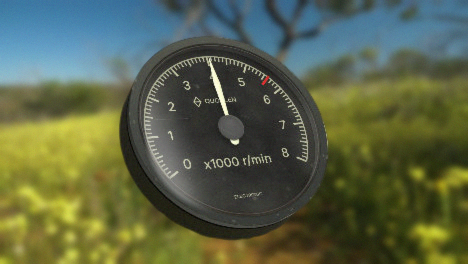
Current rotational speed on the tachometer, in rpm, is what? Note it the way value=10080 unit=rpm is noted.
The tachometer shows value=4000 unit=rpm
